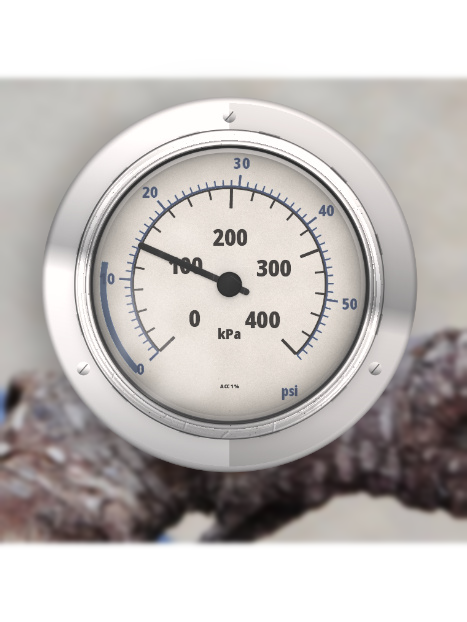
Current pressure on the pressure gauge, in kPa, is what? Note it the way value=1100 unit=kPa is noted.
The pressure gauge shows value=100 unit=kPa
